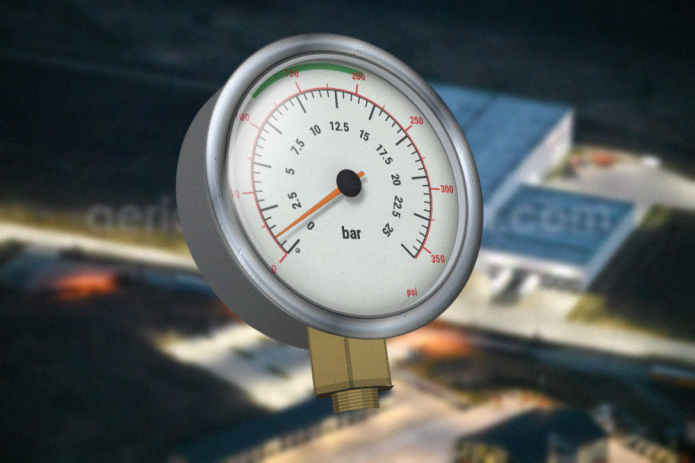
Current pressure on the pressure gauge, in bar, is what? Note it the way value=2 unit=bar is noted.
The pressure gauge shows value=1 unit=bar
